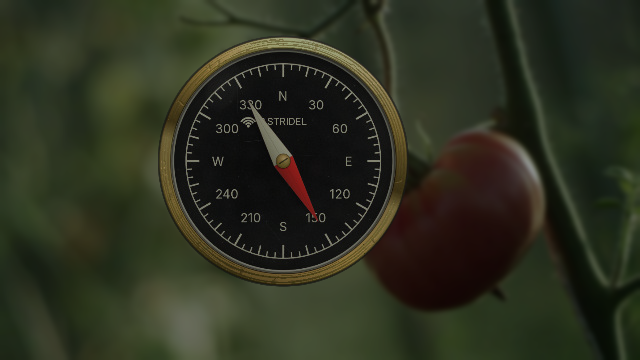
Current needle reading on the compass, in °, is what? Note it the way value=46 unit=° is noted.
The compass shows value=150 unit=°
